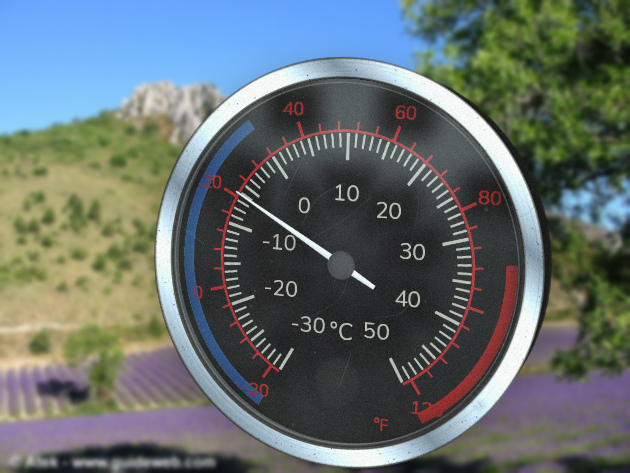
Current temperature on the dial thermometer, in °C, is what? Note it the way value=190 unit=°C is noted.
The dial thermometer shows value=-6 unit=°C
